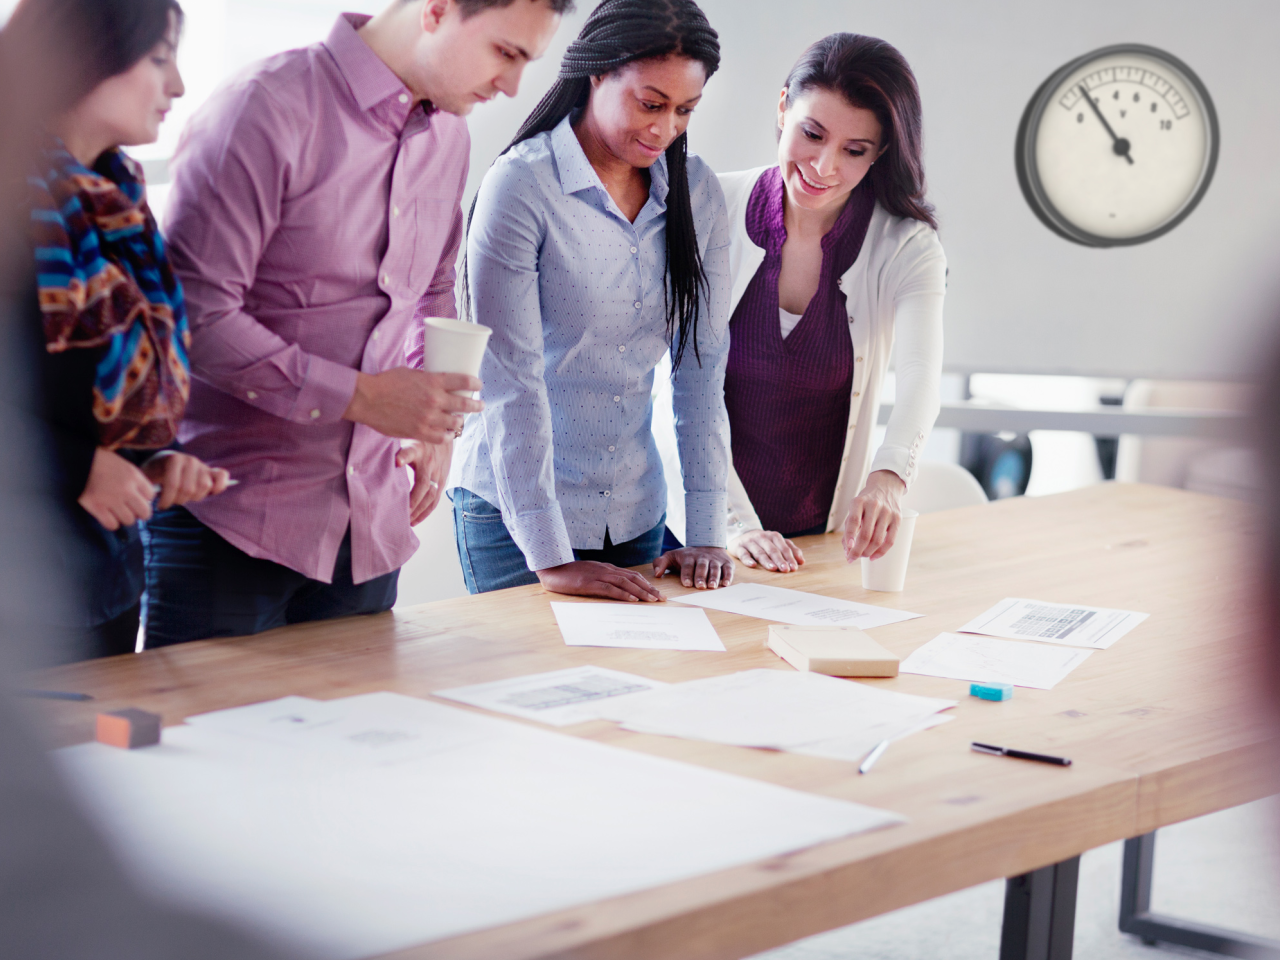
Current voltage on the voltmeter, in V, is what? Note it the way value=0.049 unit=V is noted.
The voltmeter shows value=1.5 unit=V
